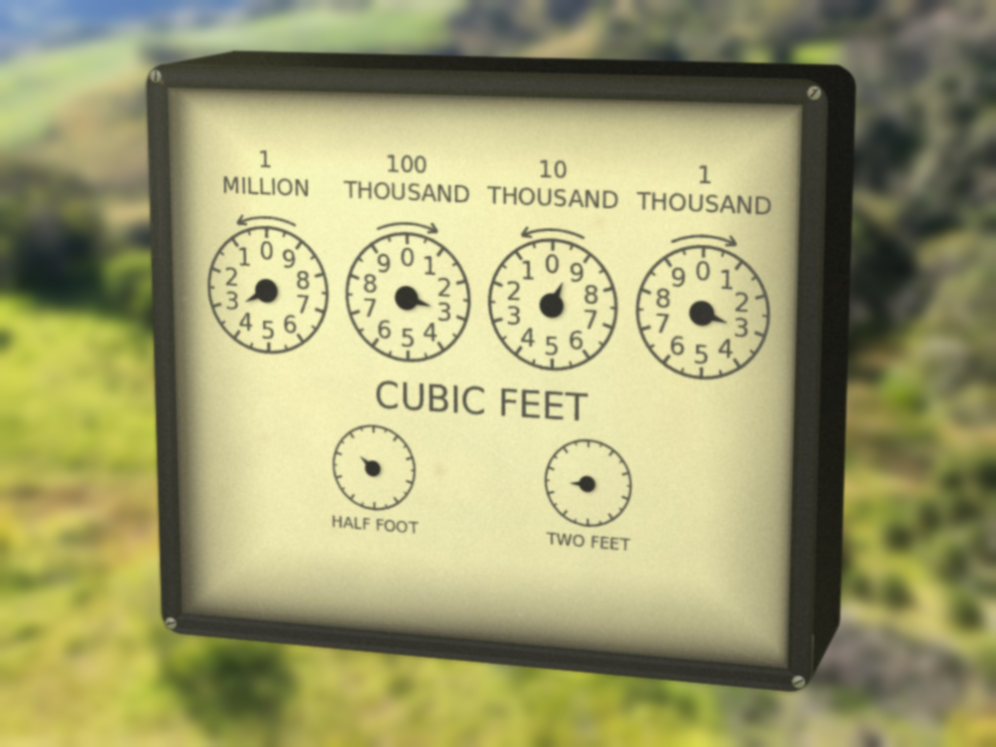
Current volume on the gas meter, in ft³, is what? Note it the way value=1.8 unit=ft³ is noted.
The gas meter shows value=329300 unit=ft³
